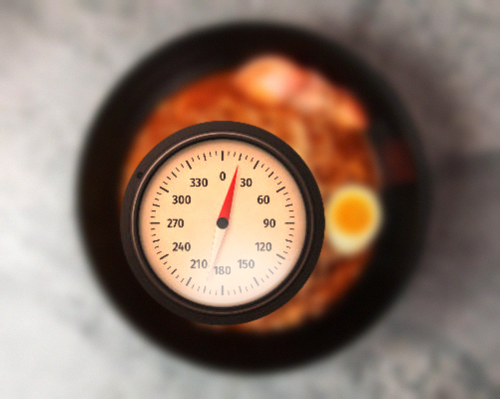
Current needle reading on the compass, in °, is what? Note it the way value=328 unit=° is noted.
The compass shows value=15 unit=°
